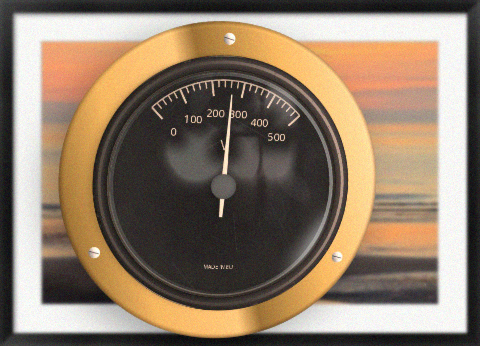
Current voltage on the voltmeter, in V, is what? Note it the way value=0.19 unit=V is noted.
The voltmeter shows value=260 unit=V
